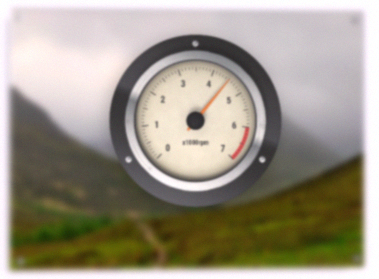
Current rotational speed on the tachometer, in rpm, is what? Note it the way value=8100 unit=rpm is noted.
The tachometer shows value=4500 unit=rpm
